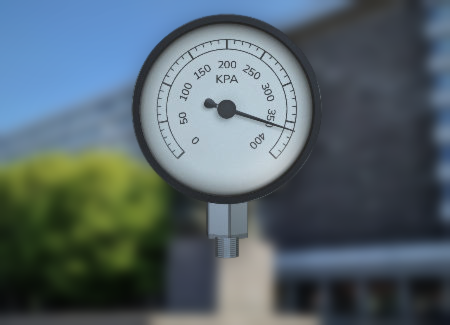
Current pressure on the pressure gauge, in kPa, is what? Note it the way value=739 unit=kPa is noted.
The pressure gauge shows value=360 unit=kPa
